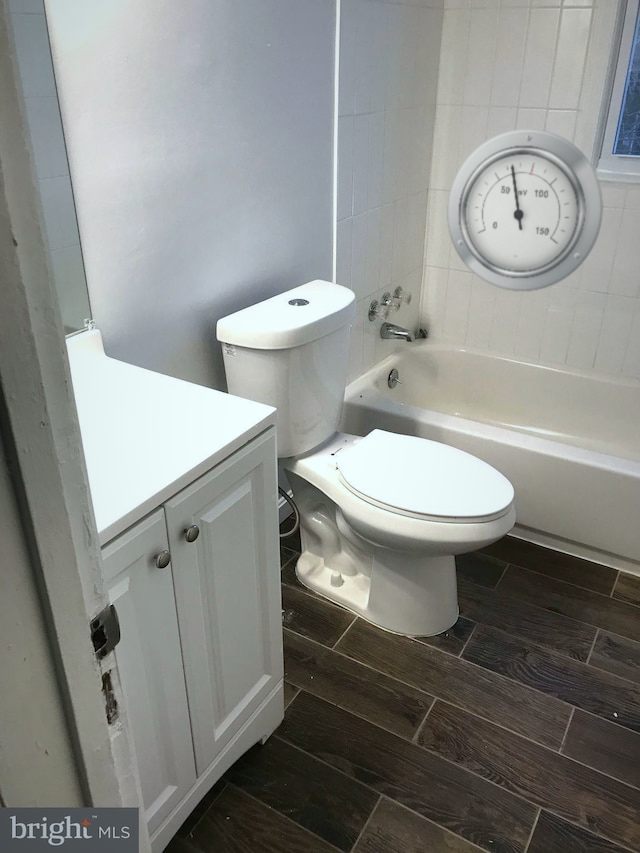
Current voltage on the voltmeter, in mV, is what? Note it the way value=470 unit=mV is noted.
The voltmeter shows value=65 unit=mV
